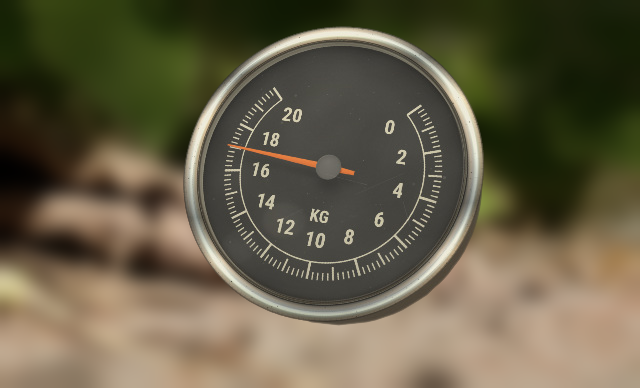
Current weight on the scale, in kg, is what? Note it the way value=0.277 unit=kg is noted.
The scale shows value=17 unit=kg
